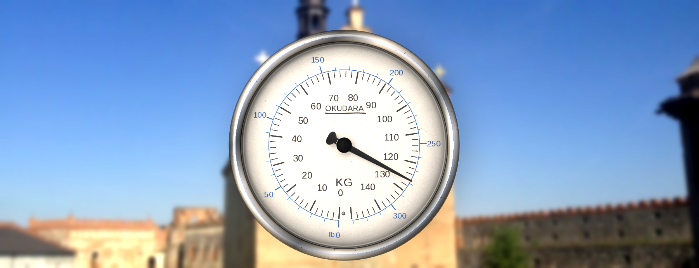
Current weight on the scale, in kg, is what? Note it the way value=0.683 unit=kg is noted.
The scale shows value=126 unit=kg
